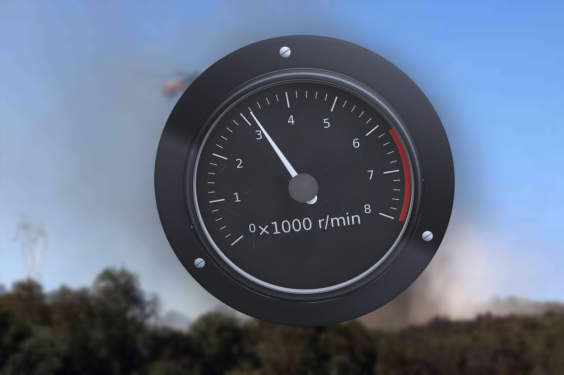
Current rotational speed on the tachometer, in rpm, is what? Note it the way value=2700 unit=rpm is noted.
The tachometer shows value=3200 unit=rpm
